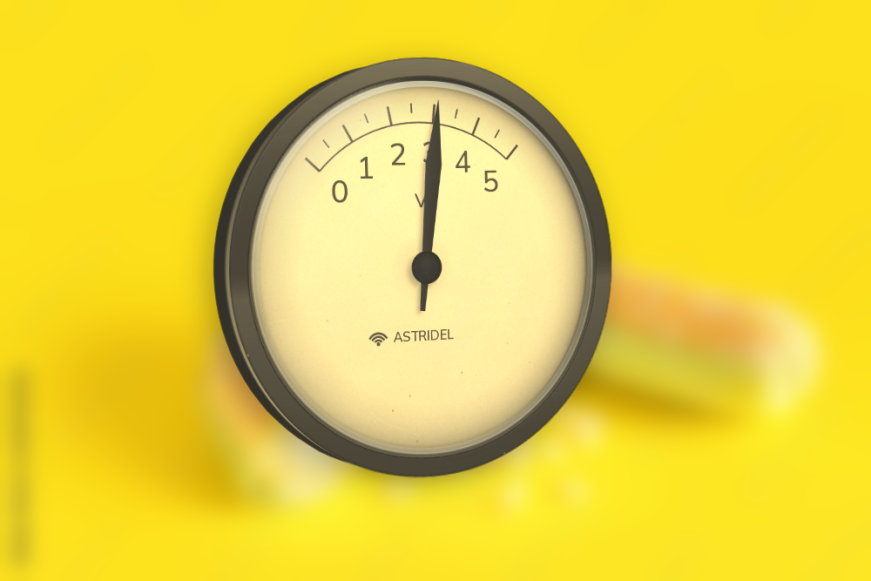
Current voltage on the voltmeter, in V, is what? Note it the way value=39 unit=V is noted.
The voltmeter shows value=3 unit=V
